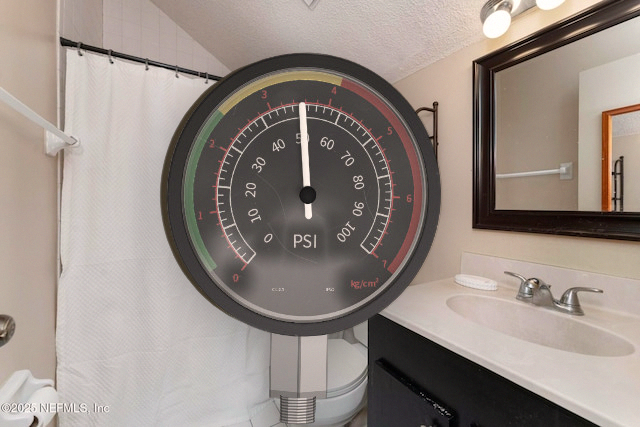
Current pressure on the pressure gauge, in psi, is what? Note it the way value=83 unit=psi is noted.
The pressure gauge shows value=50 unit=psi
